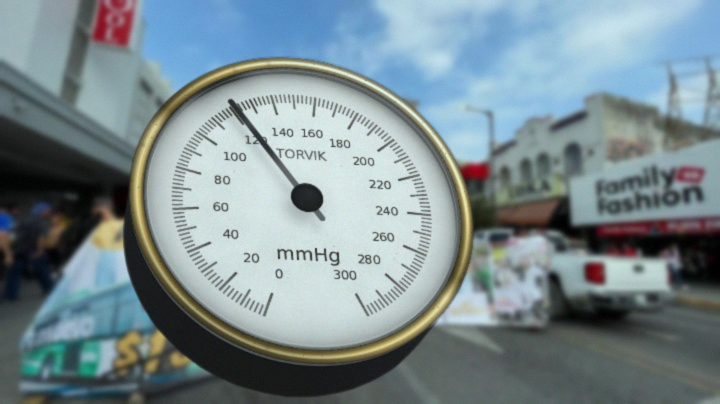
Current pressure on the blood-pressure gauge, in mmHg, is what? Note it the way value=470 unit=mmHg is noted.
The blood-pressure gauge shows value=120 unit=mmHg
